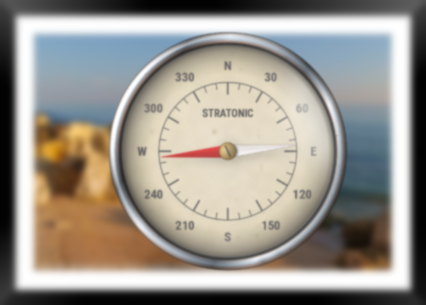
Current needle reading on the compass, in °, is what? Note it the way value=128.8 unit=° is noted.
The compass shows value=265 unit=°
